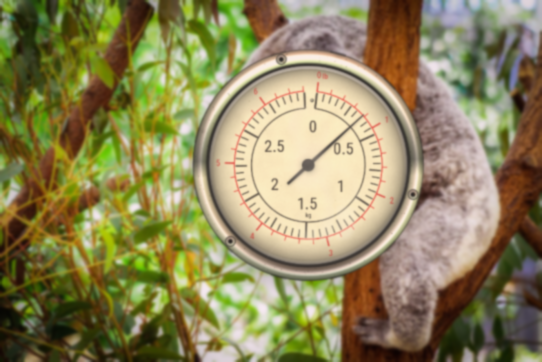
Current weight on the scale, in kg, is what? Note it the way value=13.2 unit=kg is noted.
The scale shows value=0.35 unit=kg
